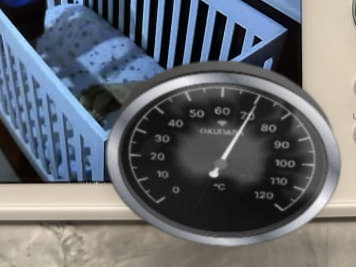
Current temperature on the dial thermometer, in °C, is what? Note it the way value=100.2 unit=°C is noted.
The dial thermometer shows value=70 unit=°C
